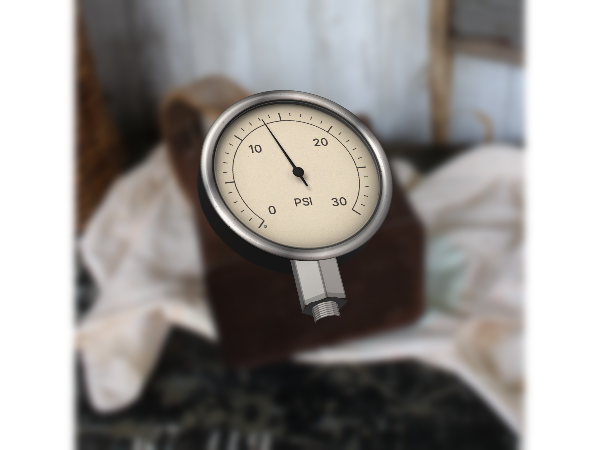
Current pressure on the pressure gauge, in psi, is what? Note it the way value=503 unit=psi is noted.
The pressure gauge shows value=13 unit=psi
